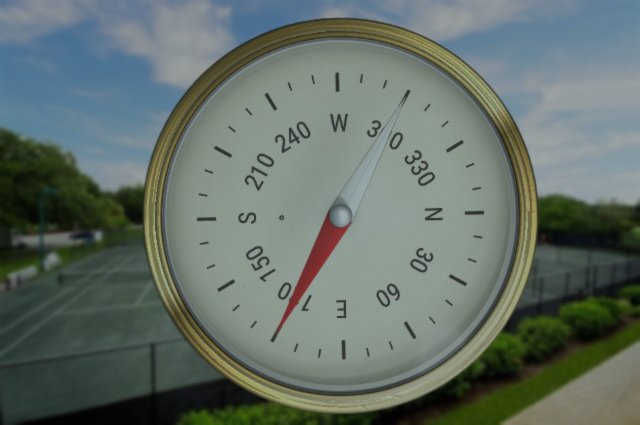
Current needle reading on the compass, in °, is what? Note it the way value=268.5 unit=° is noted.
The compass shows value=120 unit=°
